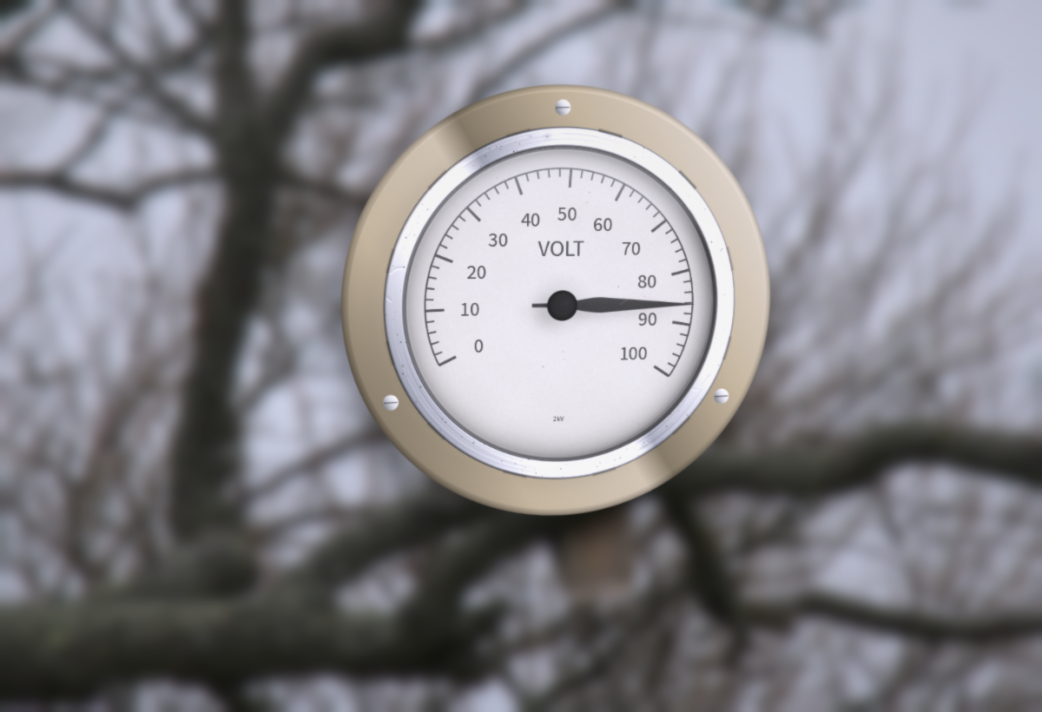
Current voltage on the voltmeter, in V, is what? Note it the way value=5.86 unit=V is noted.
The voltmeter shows value=86 unit=V
